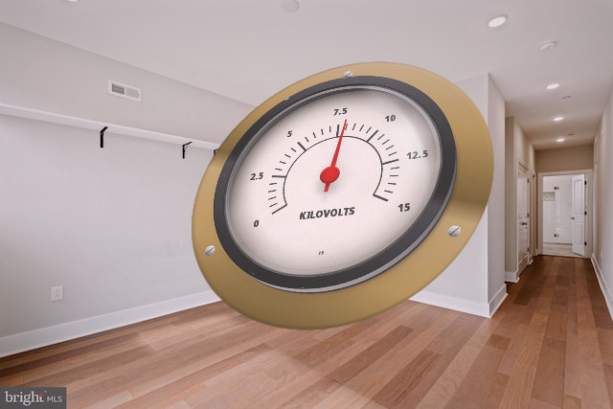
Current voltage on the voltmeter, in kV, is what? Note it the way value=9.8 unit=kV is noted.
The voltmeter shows value=8 unit=kV
